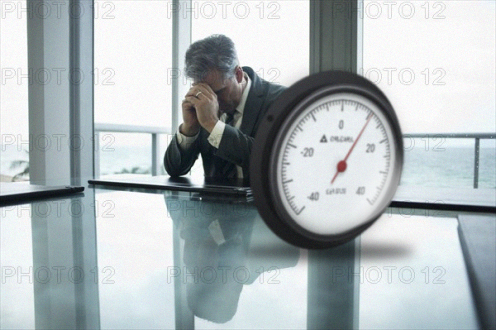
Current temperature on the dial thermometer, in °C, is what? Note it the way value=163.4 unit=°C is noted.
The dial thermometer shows value=10 unit=°C
